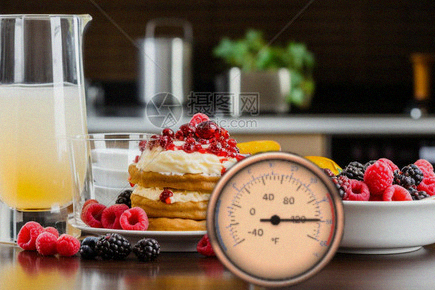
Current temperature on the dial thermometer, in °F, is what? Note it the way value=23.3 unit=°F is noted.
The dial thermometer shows value=120 unit=°F
